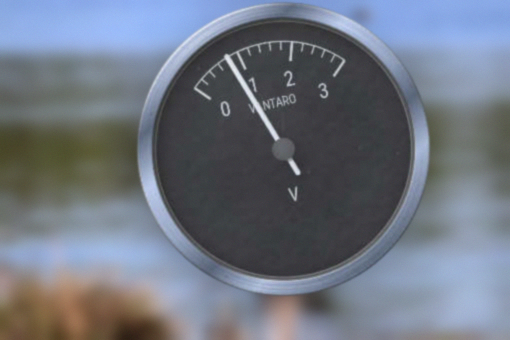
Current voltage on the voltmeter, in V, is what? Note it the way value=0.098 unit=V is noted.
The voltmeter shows value=0.8 unit=V
